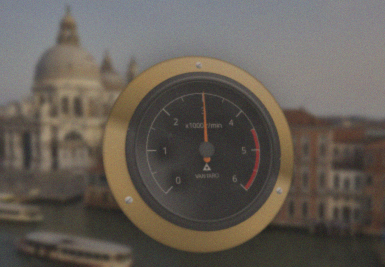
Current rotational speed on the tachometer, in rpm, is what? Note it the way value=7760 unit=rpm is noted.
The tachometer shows value=3000 unit=rpm
